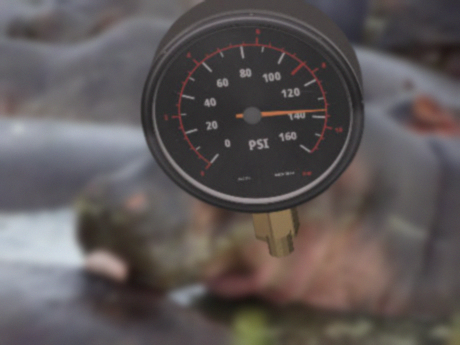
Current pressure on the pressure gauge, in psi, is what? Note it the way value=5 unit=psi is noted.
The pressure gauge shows value=135 unit=psi
